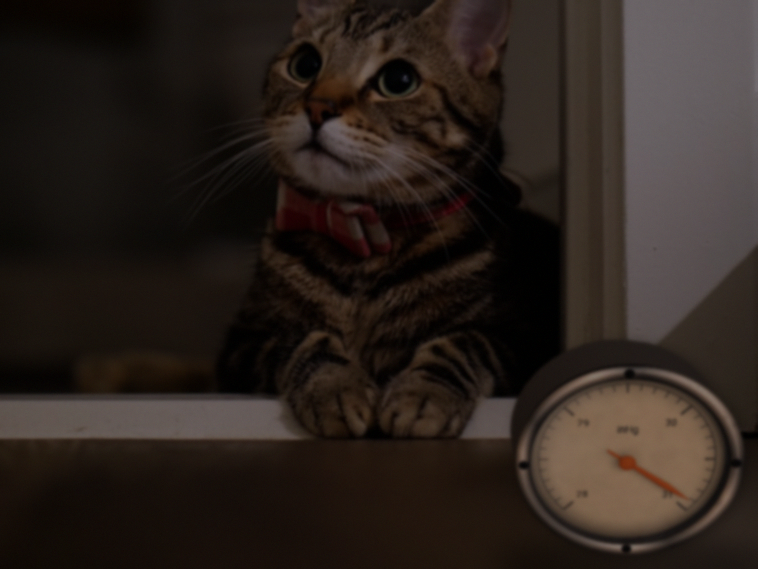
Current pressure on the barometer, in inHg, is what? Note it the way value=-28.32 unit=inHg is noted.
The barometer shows value=30.9 unit=inHg
